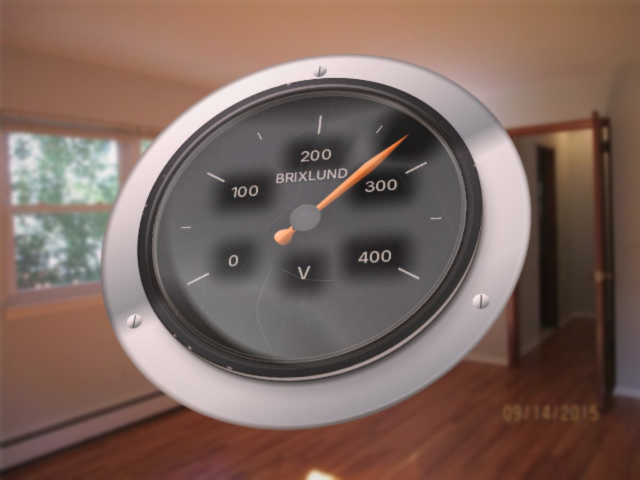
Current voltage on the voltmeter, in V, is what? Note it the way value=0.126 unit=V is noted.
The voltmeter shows value=275 unit=V
